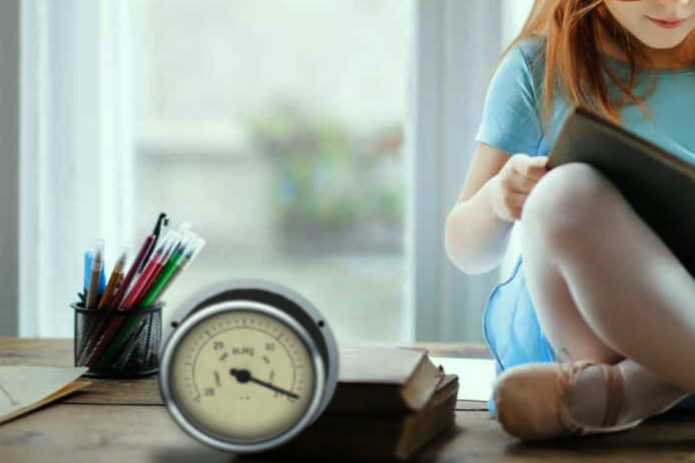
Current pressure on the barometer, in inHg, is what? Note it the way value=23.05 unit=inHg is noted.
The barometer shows value=30.9 unit=inHg
